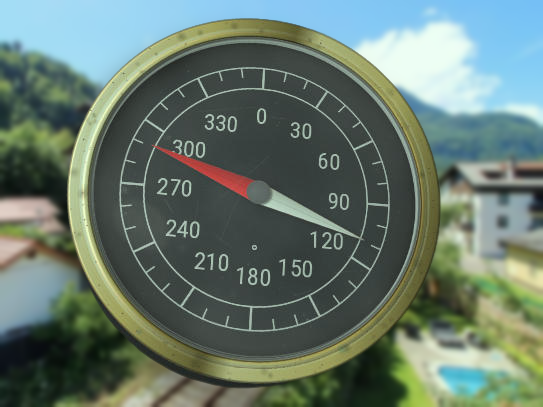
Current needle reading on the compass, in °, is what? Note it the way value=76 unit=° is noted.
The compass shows value=290 unit=°
